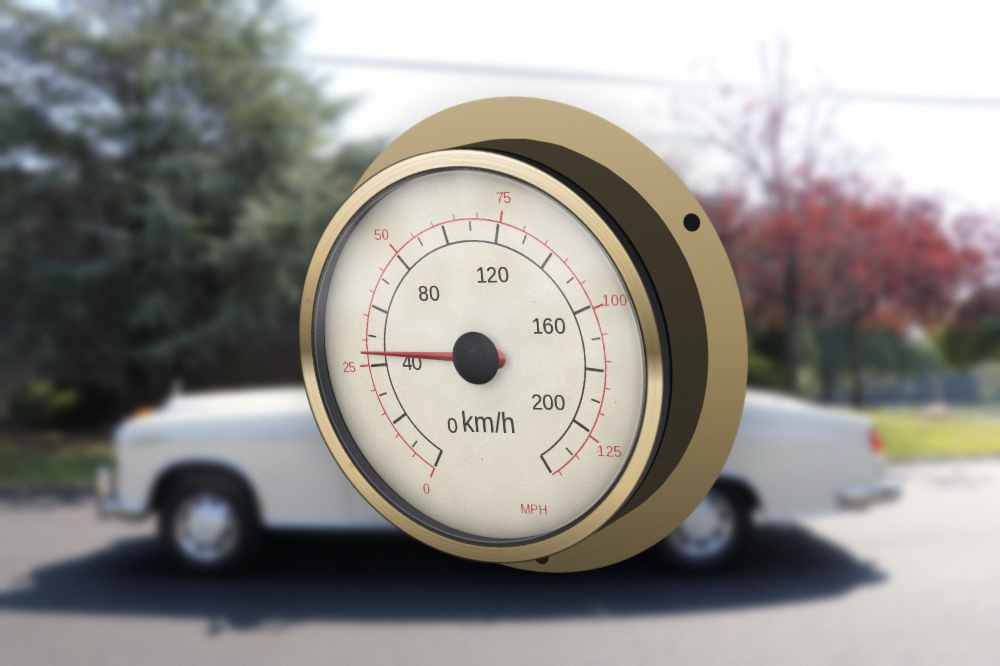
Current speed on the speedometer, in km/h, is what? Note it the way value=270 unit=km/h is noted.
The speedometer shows value=45 unit=km/h
